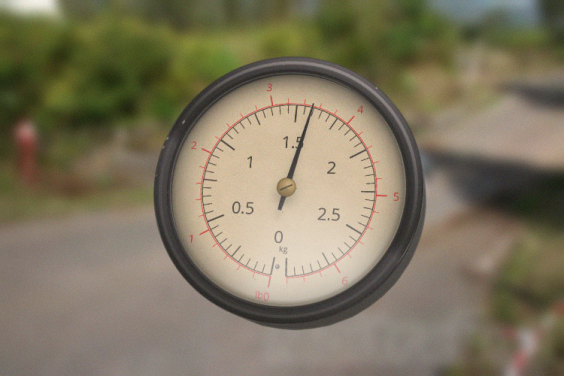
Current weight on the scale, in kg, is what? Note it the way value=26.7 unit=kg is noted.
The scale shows value=1.6 unit=kg
